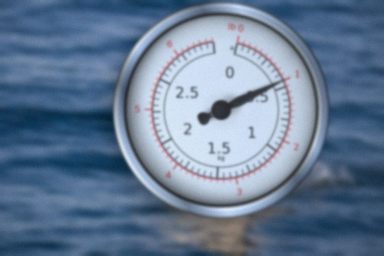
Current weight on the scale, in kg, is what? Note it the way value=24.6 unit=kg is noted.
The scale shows value=0.45 unit=kg
